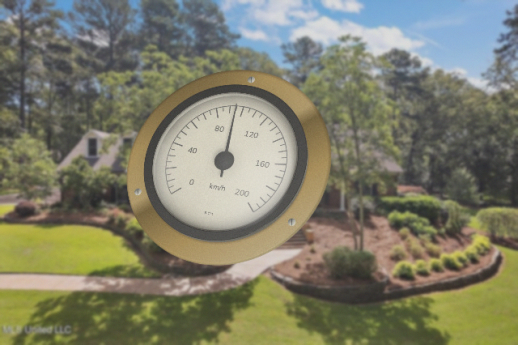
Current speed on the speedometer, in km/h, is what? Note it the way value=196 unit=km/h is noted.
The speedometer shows value=95 unit=km/h
